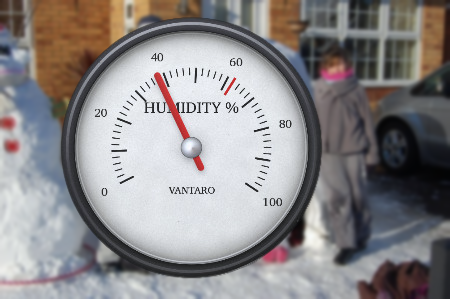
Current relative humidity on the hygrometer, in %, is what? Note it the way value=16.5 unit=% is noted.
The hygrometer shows value=38 unit=%
